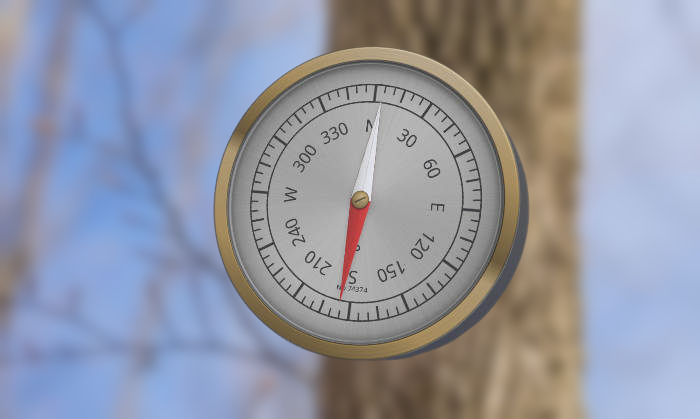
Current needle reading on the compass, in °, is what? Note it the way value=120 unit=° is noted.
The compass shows value=185 unit=°
